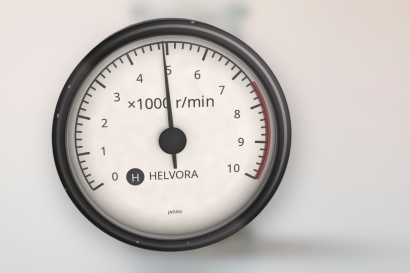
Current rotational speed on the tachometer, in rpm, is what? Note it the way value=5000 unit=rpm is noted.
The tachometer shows value=4900 unit=rpm
